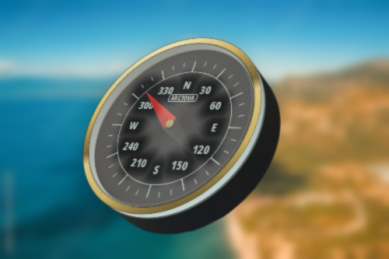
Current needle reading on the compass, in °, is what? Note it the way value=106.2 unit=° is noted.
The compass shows value=310 unit=°
